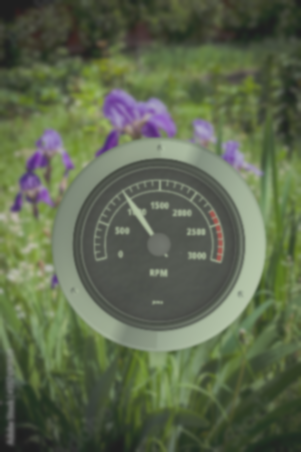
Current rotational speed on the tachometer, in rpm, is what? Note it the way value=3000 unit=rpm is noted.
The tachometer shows value=1000 unit=rpm
